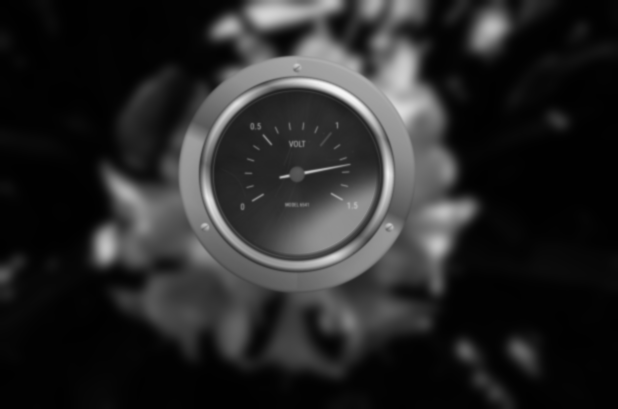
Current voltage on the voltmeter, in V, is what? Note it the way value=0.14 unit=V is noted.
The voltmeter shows value=1.25 unit=V
